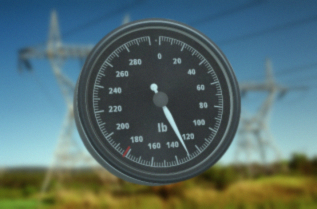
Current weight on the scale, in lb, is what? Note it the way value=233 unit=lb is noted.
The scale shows value=130 unit=lb
